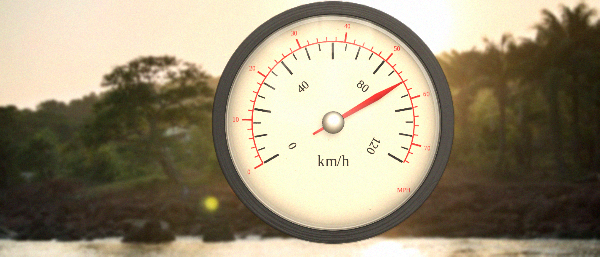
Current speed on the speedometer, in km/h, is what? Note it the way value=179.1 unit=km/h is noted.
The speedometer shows value=90 unit=km/h
